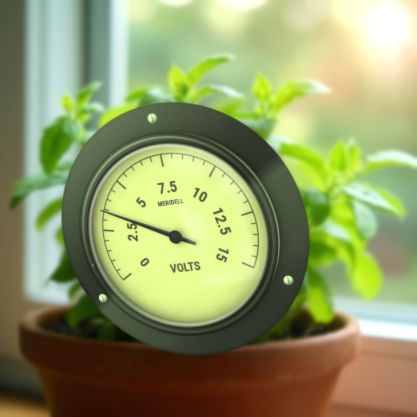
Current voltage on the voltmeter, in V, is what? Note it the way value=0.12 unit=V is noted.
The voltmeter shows value=3.5 unit=V
